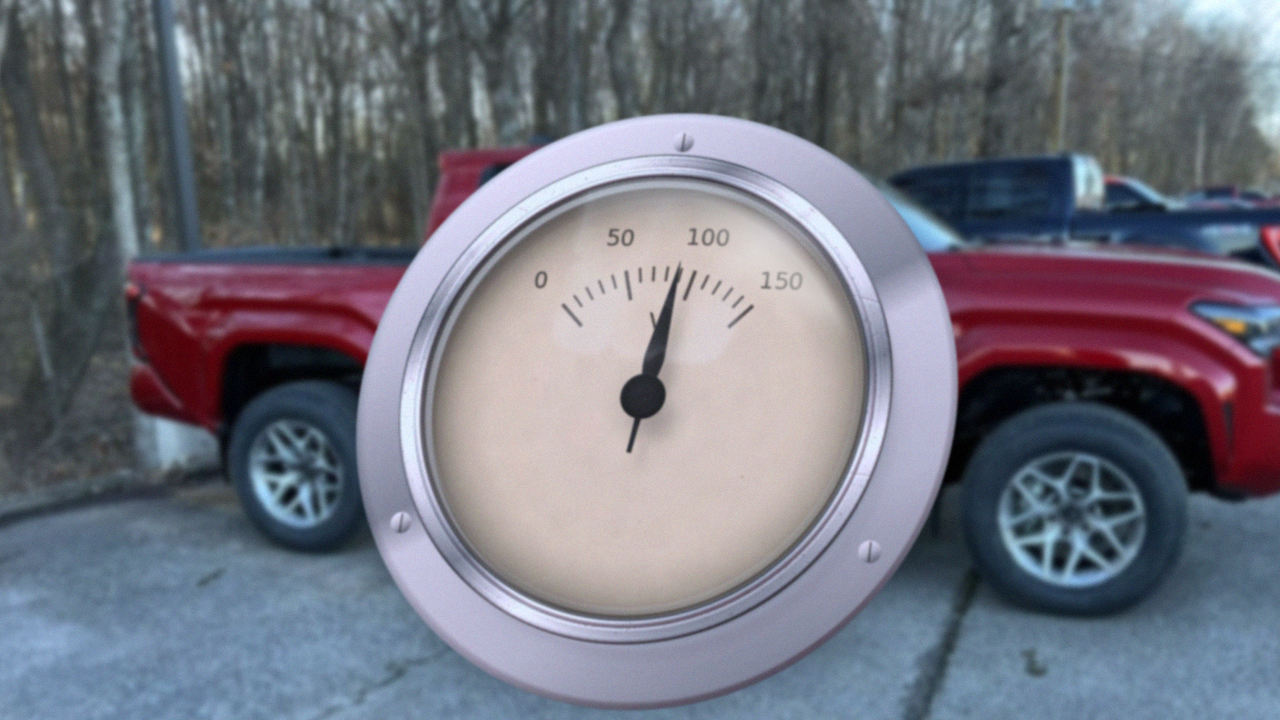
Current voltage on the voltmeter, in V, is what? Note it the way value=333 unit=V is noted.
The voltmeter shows value=90 unit=V
